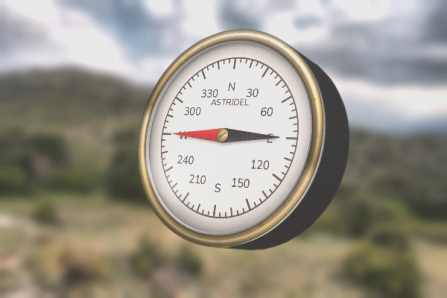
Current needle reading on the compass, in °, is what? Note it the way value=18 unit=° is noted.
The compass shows value=270 unit=°
